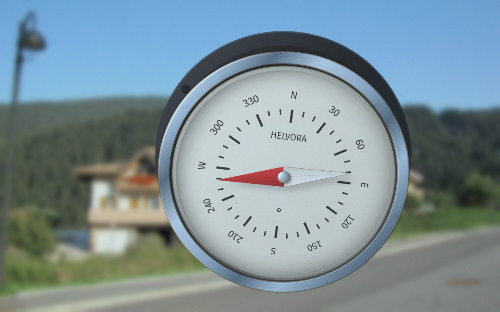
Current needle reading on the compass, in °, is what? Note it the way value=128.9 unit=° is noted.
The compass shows value=260 unit=°
